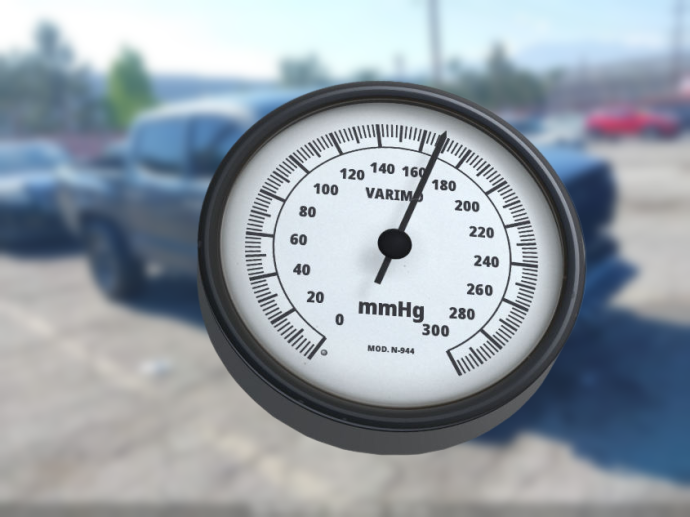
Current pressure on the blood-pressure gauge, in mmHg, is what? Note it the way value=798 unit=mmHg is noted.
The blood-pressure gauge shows value=168 unit=mmHg
